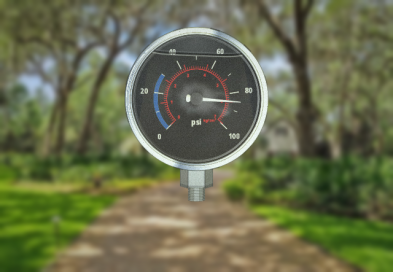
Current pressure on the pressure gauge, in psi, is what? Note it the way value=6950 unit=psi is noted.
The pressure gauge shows value=85 unit=psi
